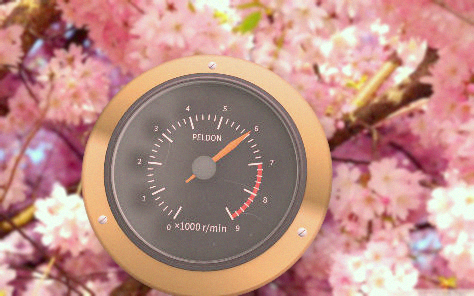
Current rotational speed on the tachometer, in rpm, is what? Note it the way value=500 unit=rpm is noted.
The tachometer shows value=6000 unit=rpm
